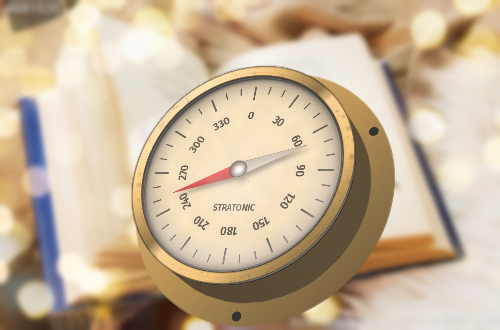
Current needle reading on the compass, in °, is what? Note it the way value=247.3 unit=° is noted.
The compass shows value=250 unit=°
